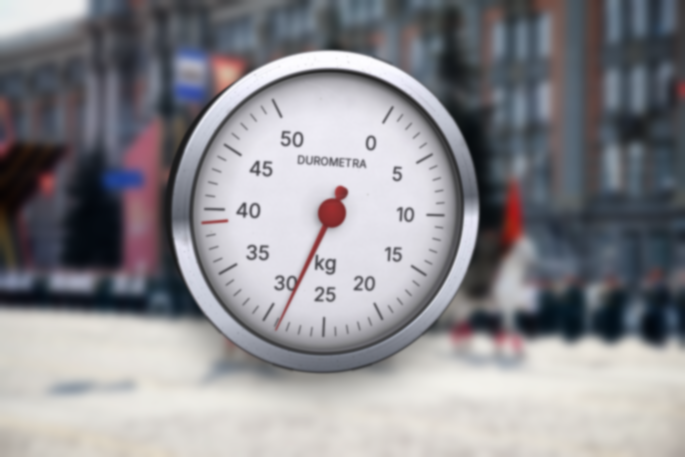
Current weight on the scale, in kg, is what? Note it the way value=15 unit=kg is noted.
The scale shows value=29 unit=kg
